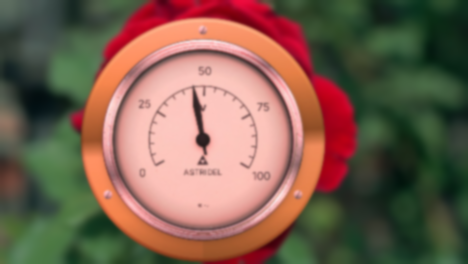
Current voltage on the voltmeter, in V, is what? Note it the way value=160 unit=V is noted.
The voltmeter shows value=45 unit=V
